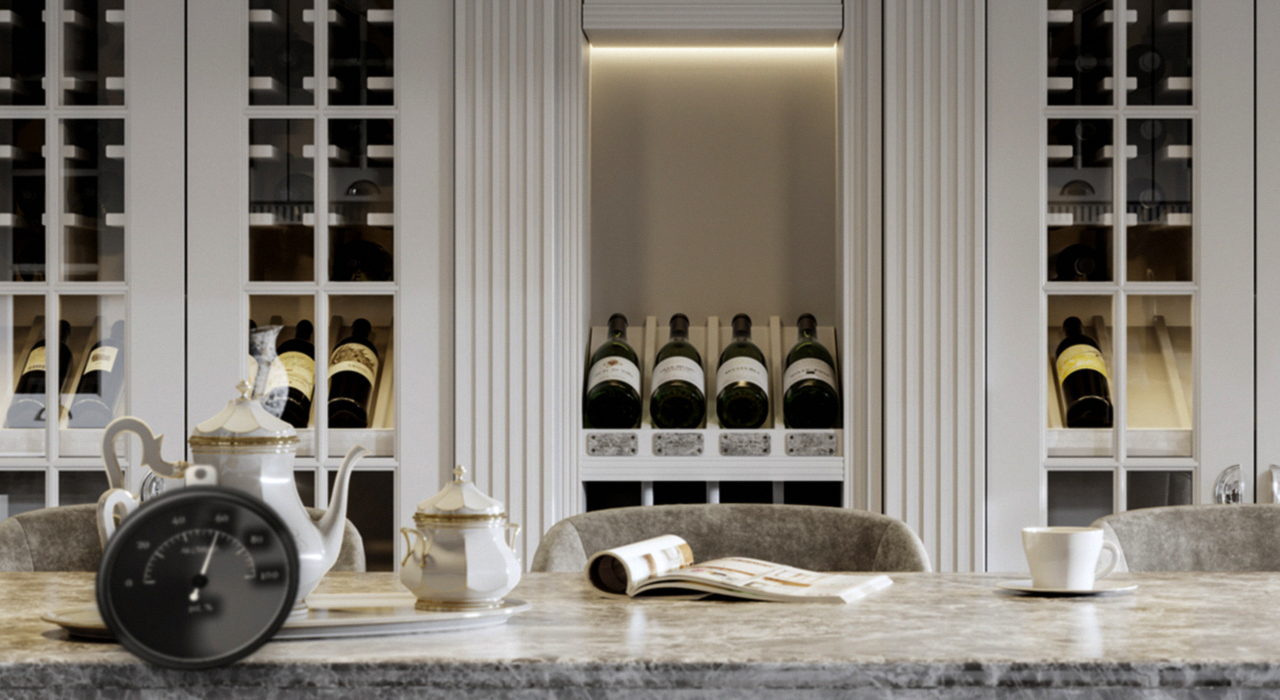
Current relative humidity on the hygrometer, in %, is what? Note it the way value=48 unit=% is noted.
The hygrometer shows value=60 unit=%
